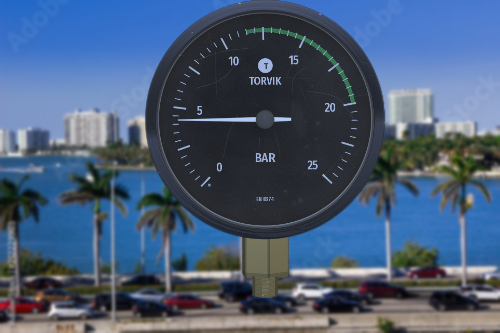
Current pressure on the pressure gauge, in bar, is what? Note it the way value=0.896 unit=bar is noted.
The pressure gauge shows value=4.25 unit=bar
